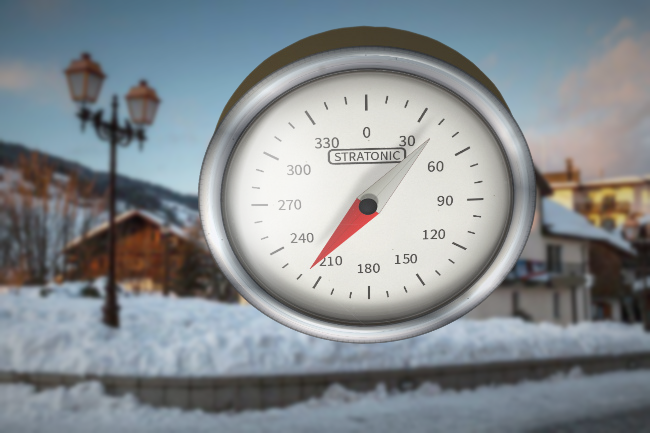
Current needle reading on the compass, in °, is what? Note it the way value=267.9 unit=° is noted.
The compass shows value=220 unit=°
